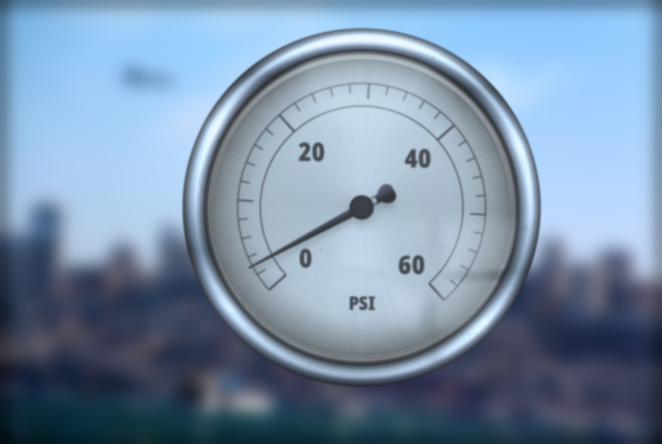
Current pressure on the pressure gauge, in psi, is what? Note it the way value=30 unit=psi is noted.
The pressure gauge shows value=3 unit=psi
